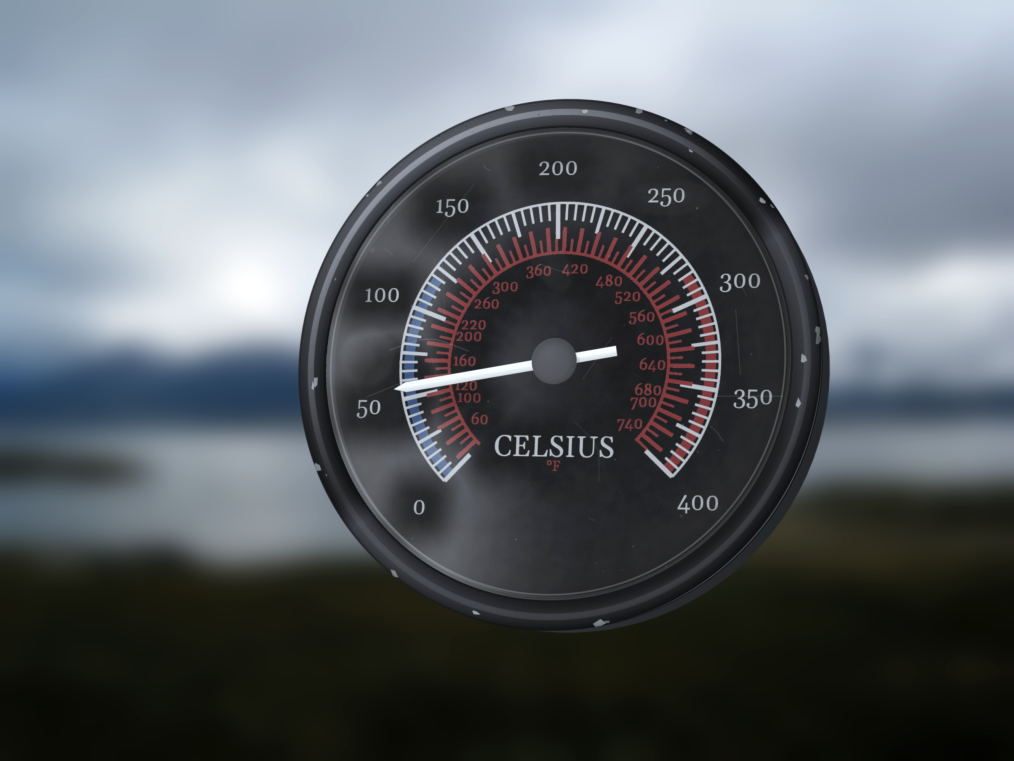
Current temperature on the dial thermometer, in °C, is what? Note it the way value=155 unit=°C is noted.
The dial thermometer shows value=55 unit=°C
